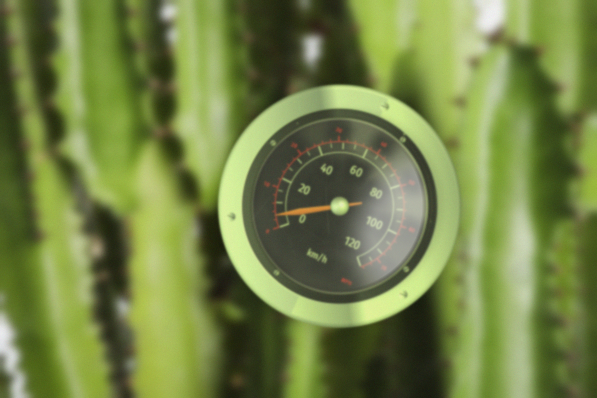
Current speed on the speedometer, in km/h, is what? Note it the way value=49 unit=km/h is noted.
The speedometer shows value=5 unit=km/h
